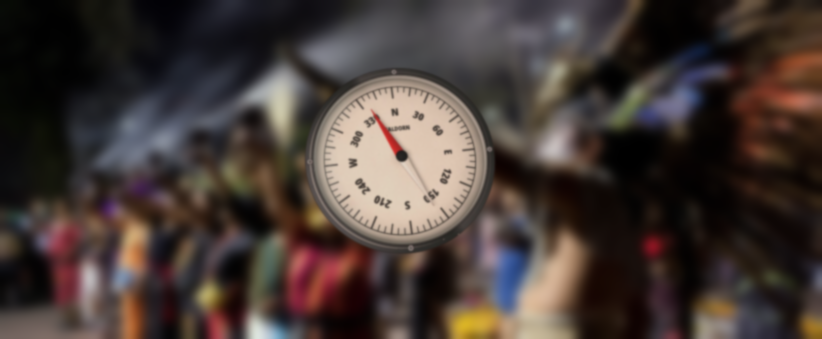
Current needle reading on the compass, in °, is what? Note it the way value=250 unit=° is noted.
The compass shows value=335 unit=°
